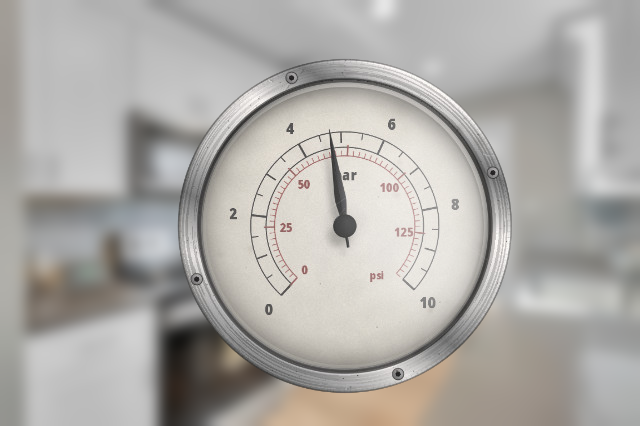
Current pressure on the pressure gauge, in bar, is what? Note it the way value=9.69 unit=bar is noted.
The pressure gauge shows value=4.75 unit=bar
